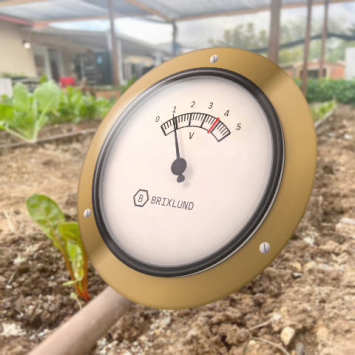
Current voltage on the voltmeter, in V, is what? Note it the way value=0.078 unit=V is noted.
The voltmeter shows value=1 unit=V
